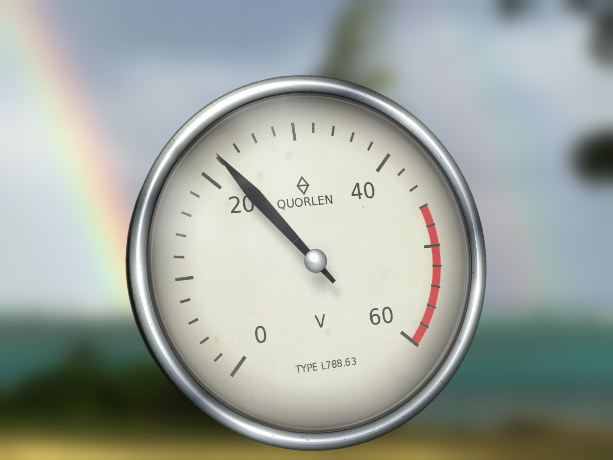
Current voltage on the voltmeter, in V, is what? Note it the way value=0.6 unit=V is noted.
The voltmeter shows value=22 unit=V
